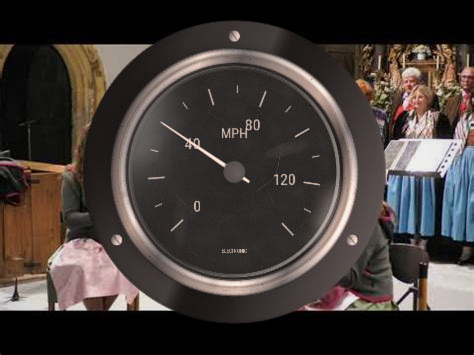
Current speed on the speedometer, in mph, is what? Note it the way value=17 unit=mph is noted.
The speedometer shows value=40 unit=mph
